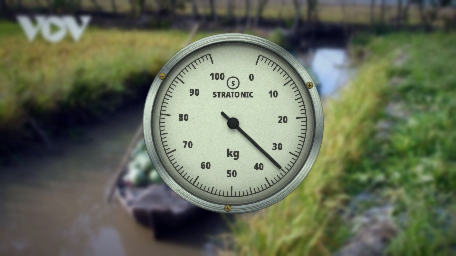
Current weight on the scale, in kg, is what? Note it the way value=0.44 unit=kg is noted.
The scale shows value=35 unit=kg
